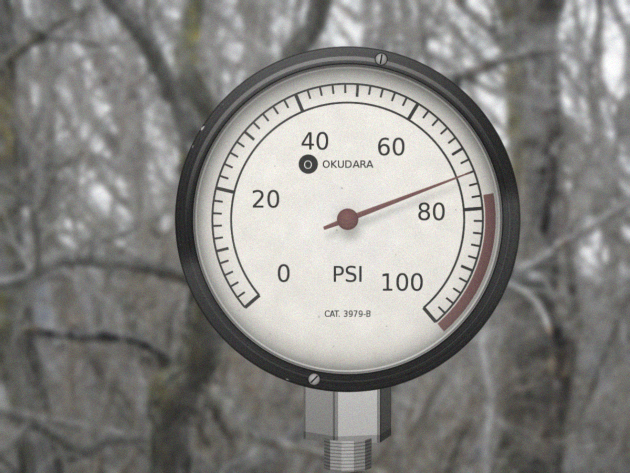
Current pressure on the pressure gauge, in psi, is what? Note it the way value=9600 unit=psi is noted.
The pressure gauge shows value=74 unit=psi
